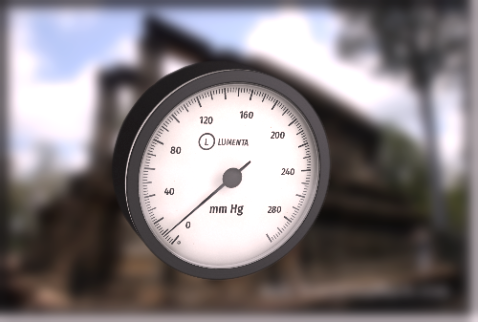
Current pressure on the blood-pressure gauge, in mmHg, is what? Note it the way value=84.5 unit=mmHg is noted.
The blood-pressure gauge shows value=10 unit=mmHg
